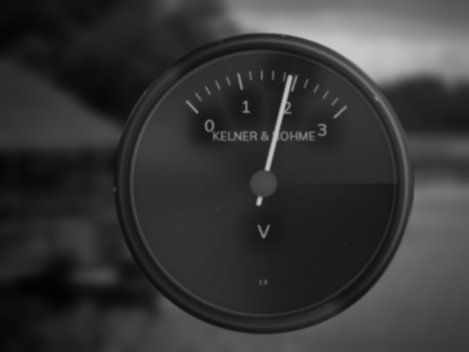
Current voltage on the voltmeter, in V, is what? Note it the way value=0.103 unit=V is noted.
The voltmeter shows value=1.9 unit=V
